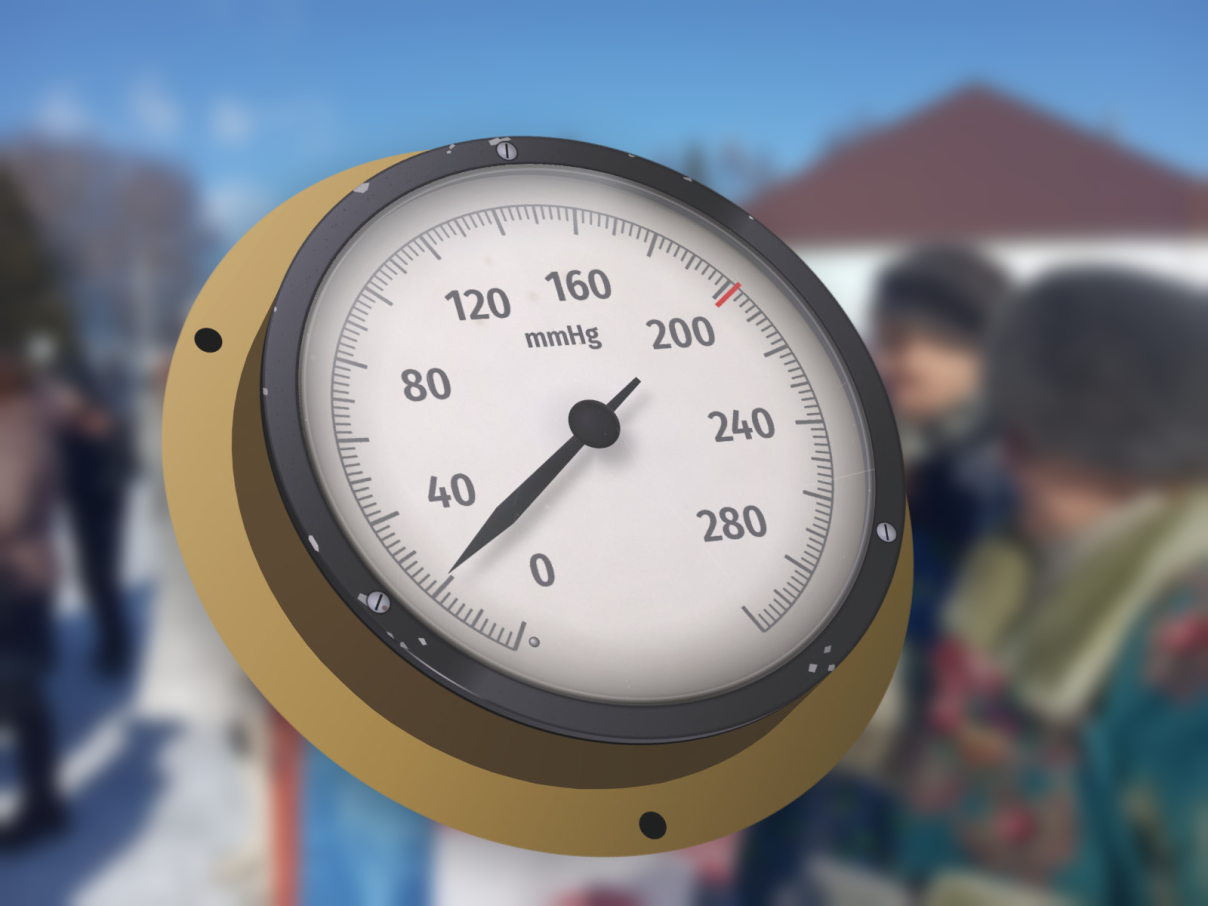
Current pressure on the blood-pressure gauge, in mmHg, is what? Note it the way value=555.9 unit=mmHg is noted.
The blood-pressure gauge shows value=21 unit=mmHg
